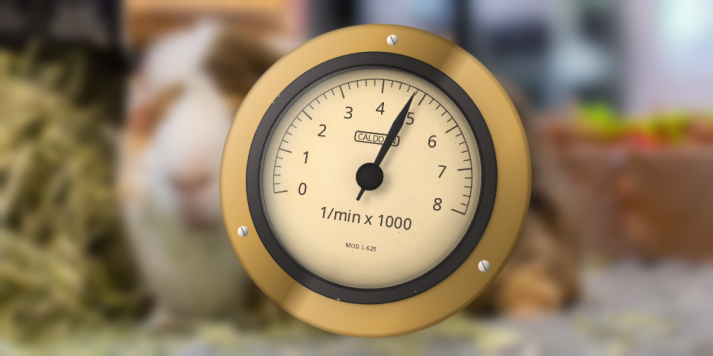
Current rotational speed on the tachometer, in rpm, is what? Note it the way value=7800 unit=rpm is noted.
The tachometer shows value=4800 unit=rpm
